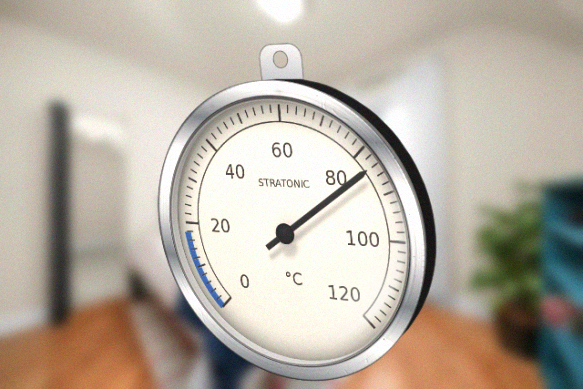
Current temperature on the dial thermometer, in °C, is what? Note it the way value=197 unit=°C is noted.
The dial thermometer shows value=84 unit=°C
